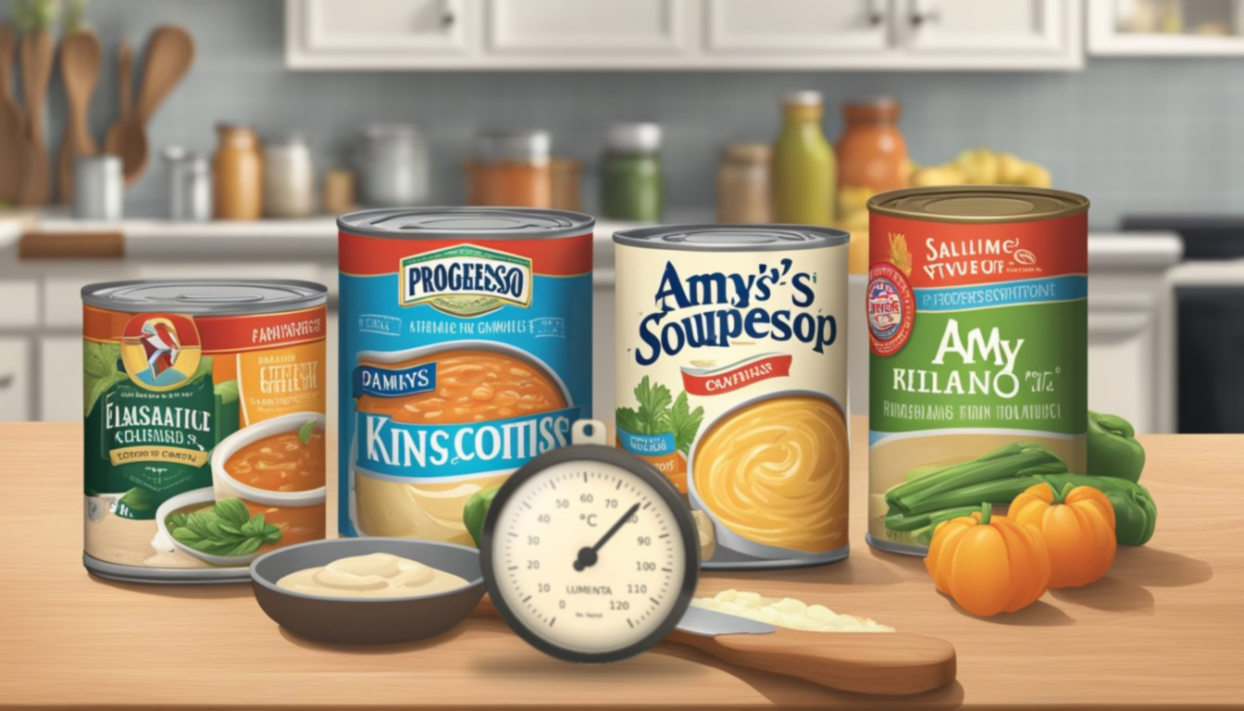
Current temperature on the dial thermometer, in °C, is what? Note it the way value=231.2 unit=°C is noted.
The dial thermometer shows value=78 unit=°C
